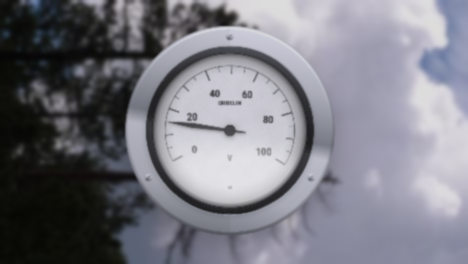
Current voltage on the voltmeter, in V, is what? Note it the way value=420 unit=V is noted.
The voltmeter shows value=15 unit=V
